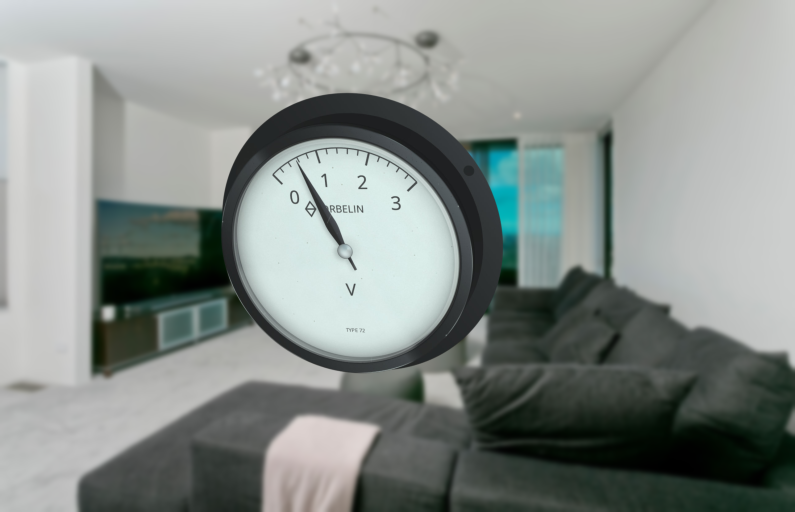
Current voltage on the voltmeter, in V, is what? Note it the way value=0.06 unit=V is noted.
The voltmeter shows value=0.6 unit=V
